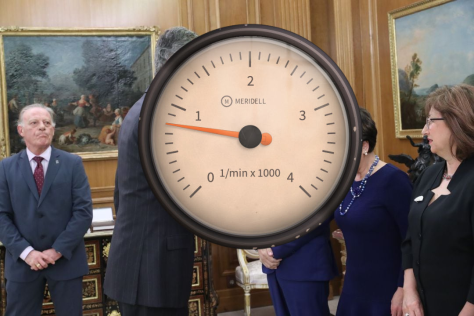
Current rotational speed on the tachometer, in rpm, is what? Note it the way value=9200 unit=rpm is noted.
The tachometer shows value=800 unit=rpm
